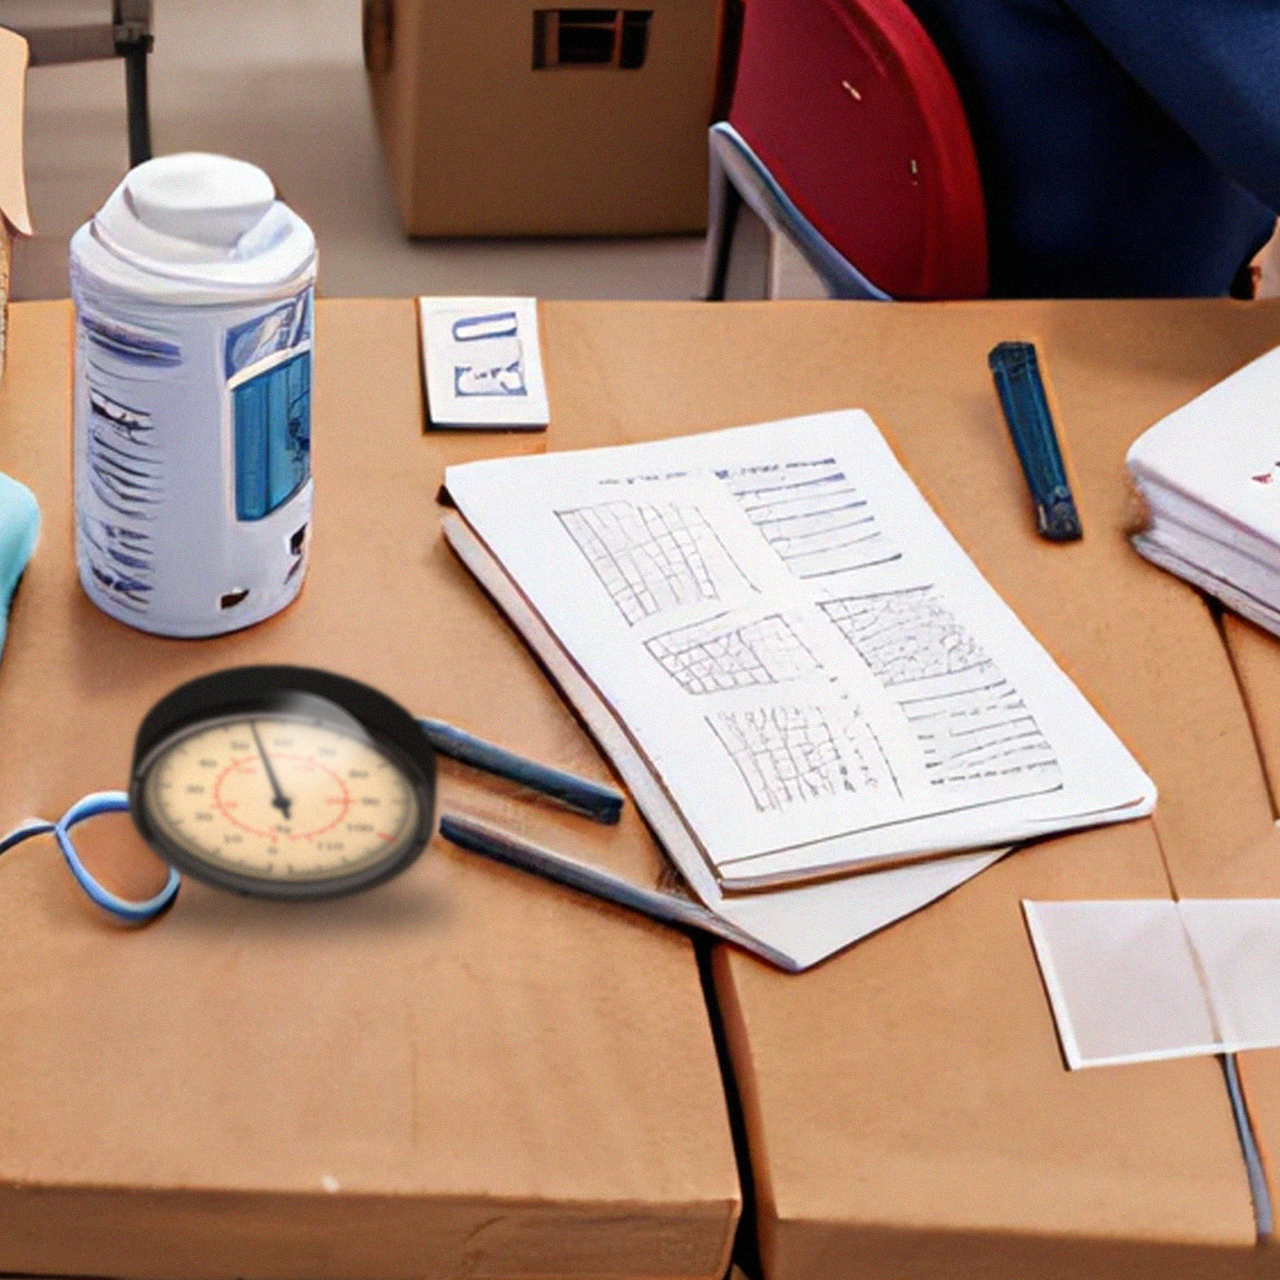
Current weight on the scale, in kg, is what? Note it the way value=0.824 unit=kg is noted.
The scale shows value=55 unit=kg
